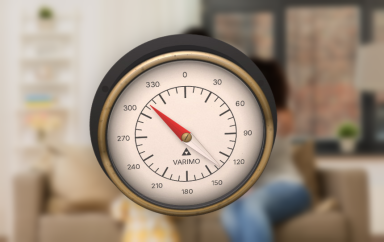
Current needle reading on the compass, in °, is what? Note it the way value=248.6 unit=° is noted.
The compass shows value=315 unit=°
